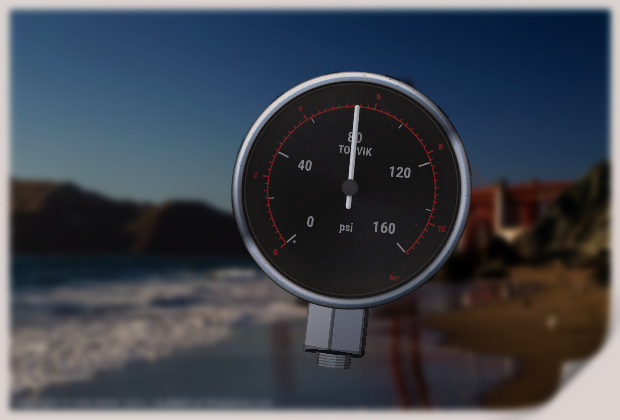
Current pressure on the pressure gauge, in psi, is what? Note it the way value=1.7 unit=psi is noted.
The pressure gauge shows value=80 unit=psi
